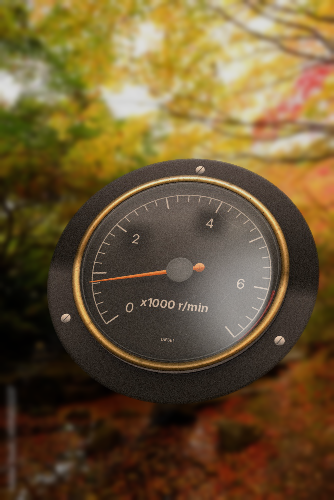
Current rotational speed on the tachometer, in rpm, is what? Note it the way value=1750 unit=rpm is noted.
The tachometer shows value=800 unit=rpm
